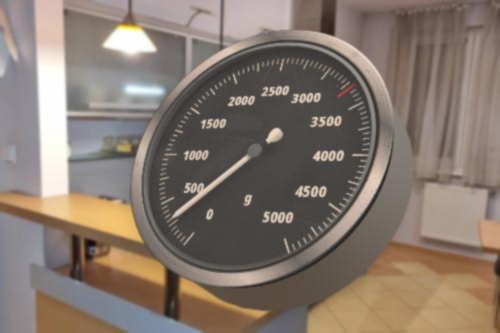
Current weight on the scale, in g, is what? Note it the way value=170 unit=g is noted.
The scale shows value=250 unit=g
